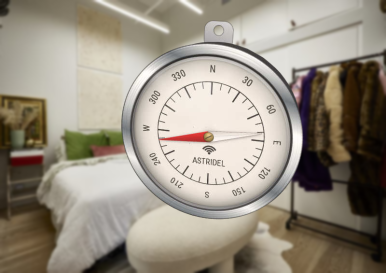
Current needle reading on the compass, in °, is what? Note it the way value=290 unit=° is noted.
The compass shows value=260 unit=°
